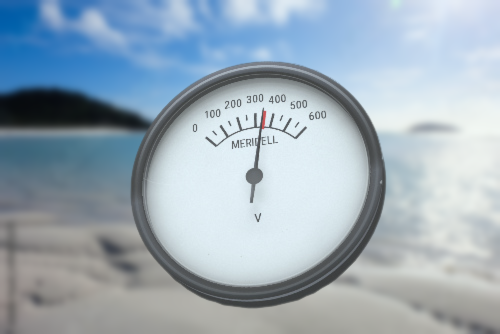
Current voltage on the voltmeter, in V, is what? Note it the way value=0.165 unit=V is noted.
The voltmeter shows value=350 unit=V
